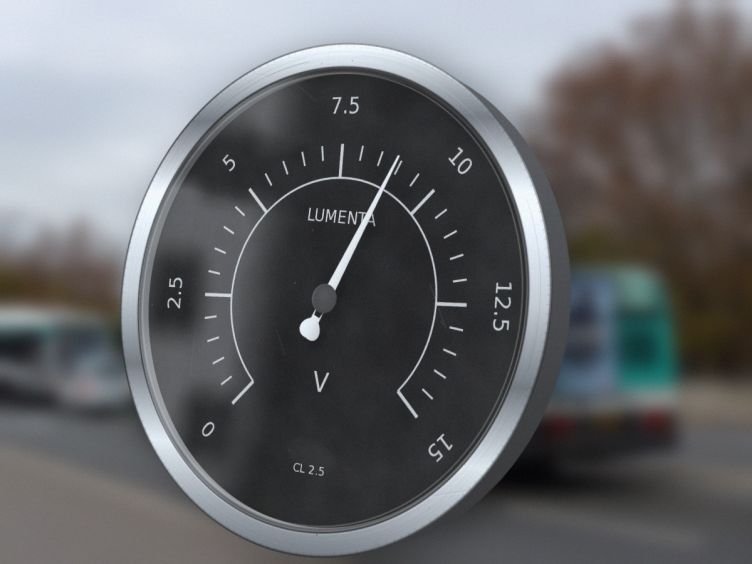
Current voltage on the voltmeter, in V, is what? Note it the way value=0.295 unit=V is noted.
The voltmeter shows value=9 unit=V
